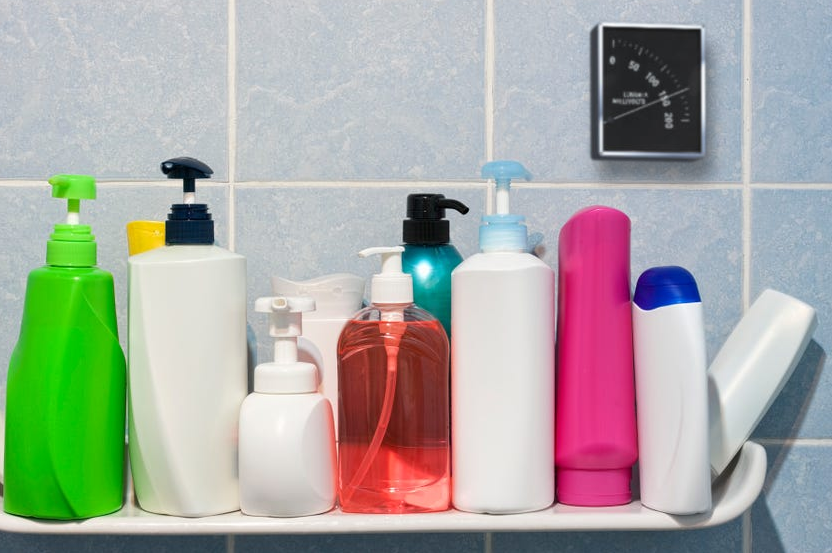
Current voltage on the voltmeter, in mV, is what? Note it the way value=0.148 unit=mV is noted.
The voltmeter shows value=150 unit=mV
